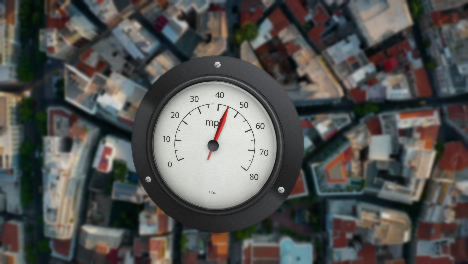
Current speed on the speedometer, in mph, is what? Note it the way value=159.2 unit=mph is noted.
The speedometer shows value=45 unit=mph
